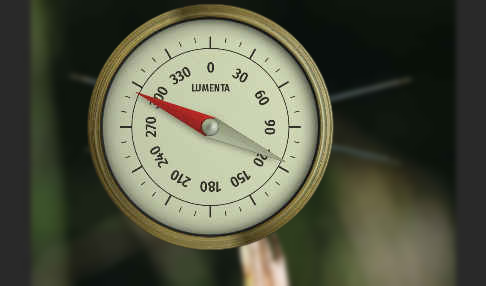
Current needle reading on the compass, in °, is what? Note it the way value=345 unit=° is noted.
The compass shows value=295 unit=°
